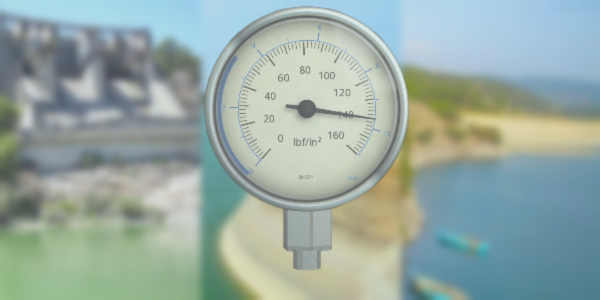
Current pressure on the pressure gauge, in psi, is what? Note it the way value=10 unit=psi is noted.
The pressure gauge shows value=140 unit=psi
